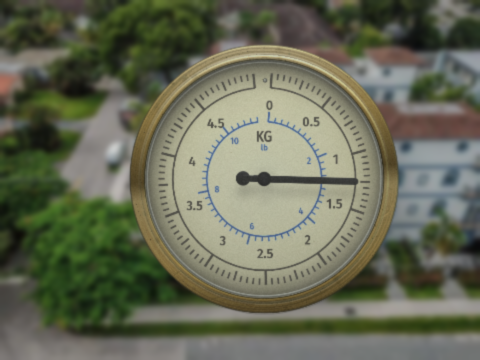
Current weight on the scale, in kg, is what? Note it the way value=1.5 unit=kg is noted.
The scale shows value=1.25 unit=kg
